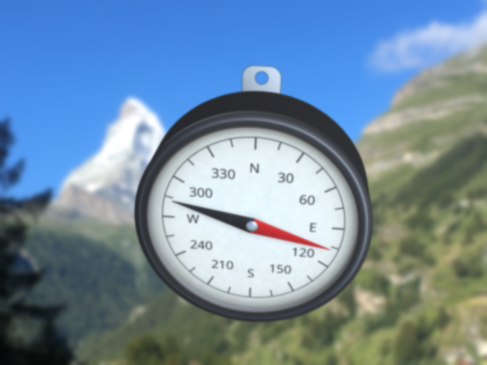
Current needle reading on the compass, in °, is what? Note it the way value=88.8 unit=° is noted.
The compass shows value=105 unit=°
